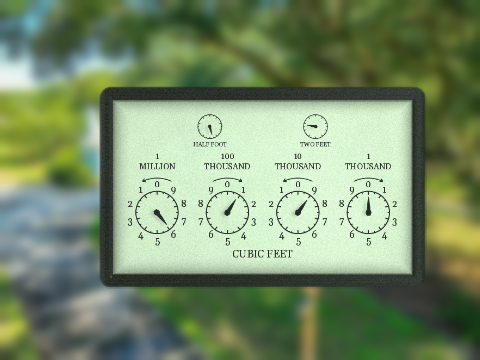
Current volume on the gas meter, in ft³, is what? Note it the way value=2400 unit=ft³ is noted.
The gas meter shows value=609000 unit=ft³
